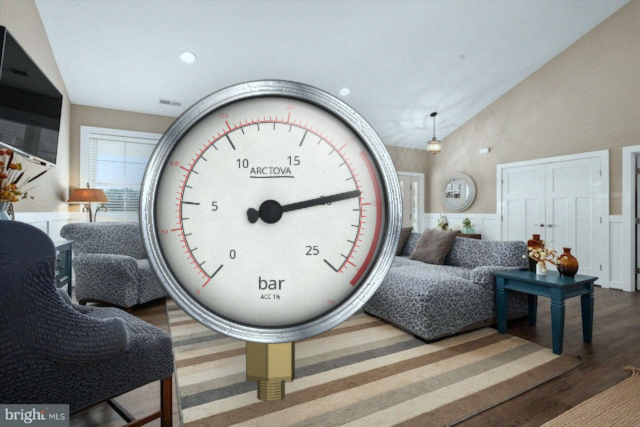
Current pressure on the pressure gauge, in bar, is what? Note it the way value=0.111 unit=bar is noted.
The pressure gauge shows value=20 unit=bar
